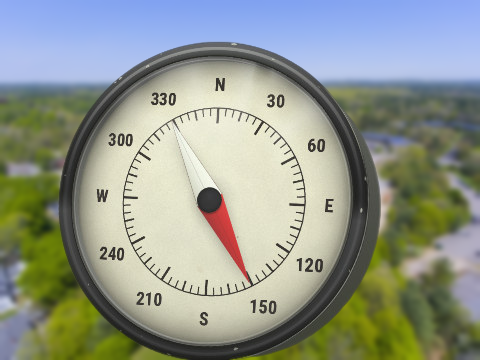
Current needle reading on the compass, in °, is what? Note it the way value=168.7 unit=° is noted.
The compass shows value=150 unit=°
